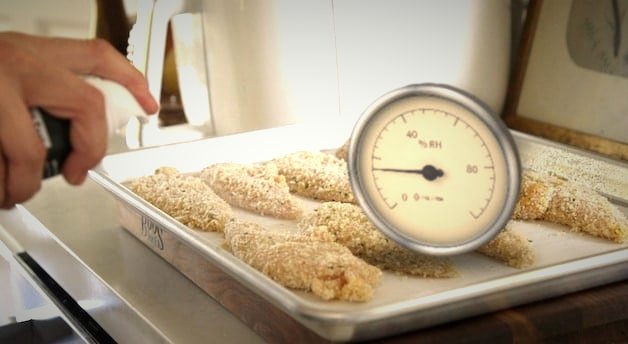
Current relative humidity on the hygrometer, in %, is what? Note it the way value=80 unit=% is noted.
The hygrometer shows value=16 unit=%
